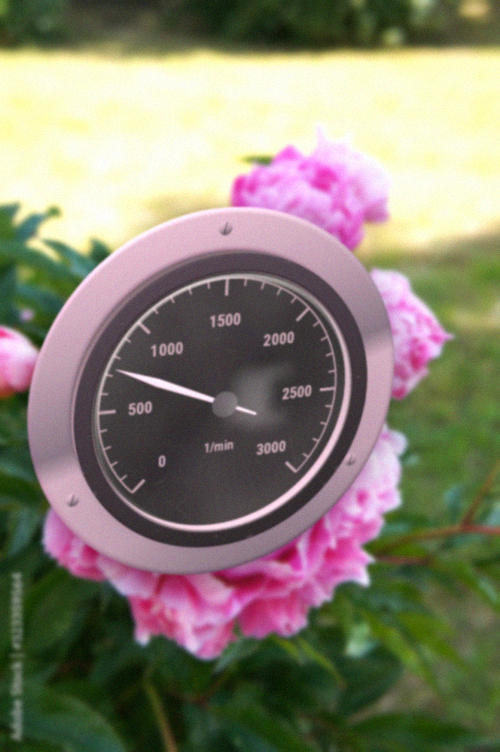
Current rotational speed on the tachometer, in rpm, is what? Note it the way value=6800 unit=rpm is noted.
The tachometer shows value=750 unit=rpm
